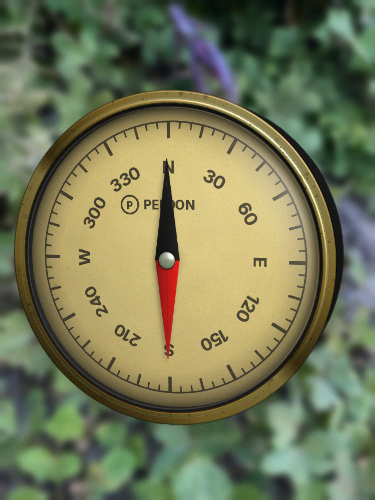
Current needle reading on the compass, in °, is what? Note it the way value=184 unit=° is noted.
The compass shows value=180 unit=°
